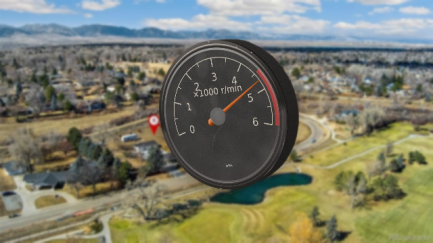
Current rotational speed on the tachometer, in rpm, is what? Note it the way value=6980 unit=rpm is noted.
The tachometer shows value=4750 unit=rpm
